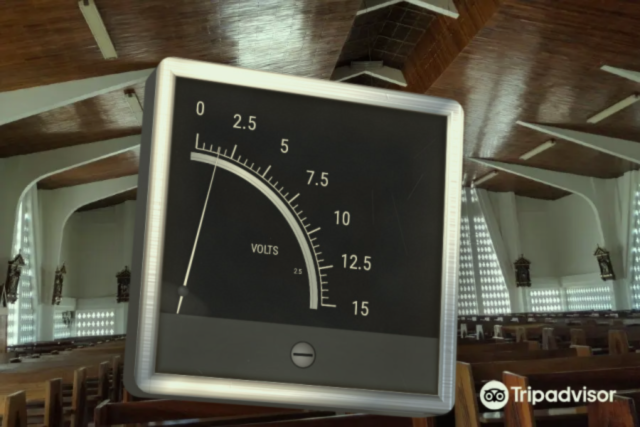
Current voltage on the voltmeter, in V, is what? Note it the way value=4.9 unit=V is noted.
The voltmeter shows value=1.5 unit=V
